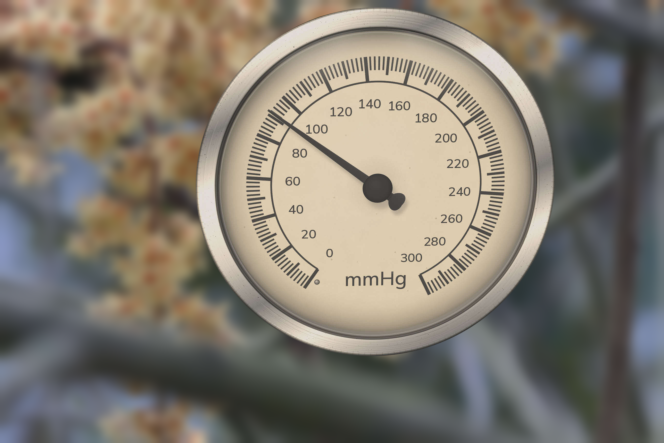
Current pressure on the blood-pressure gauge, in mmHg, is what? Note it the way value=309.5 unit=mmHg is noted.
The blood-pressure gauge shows value=92 unit=mmHg
